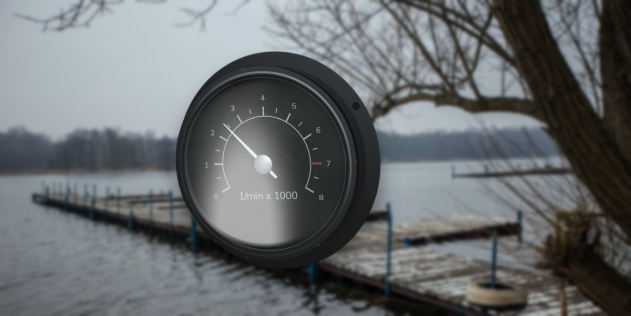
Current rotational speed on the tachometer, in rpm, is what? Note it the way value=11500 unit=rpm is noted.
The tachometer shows value=2500 unit=rpm
